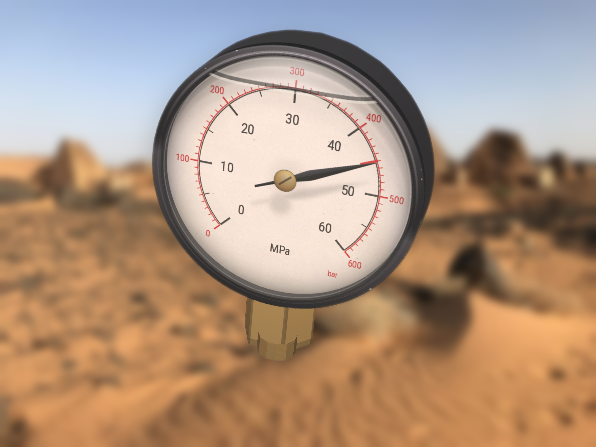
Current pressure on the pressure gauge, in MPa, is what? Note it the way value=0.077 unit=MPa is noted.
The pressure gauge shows value=45 unit=MPa
